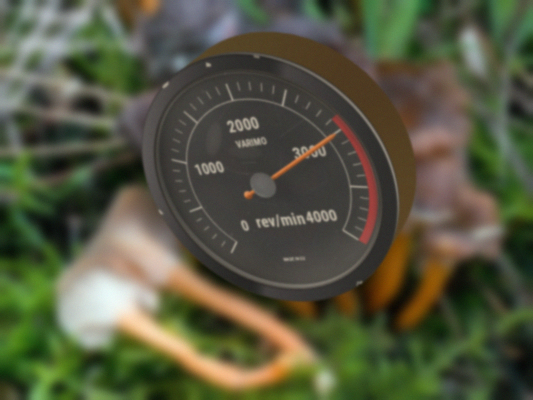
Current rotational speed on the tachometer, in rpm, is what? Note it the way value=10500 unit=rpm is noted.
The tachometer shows value=3000 unit=rpm
